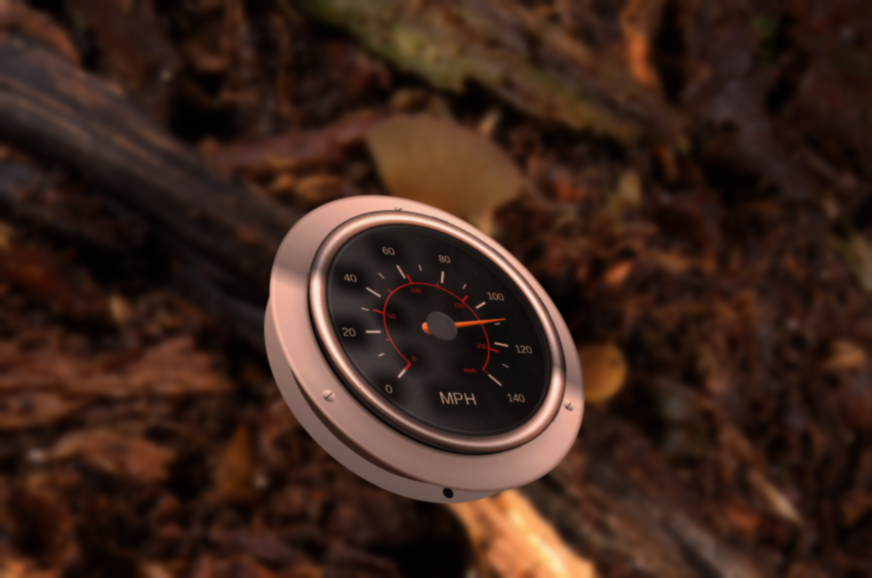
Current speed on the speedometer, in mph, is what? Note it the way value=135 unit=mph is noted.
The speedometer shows value=110 unit=mph
